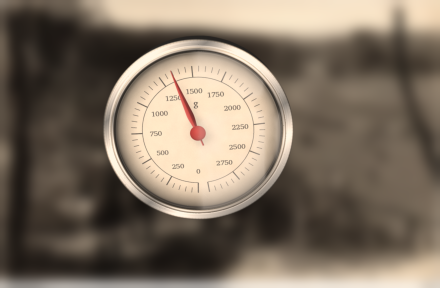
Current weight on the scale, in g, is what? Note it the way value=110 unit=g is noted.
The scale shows value=1350 unit=g
